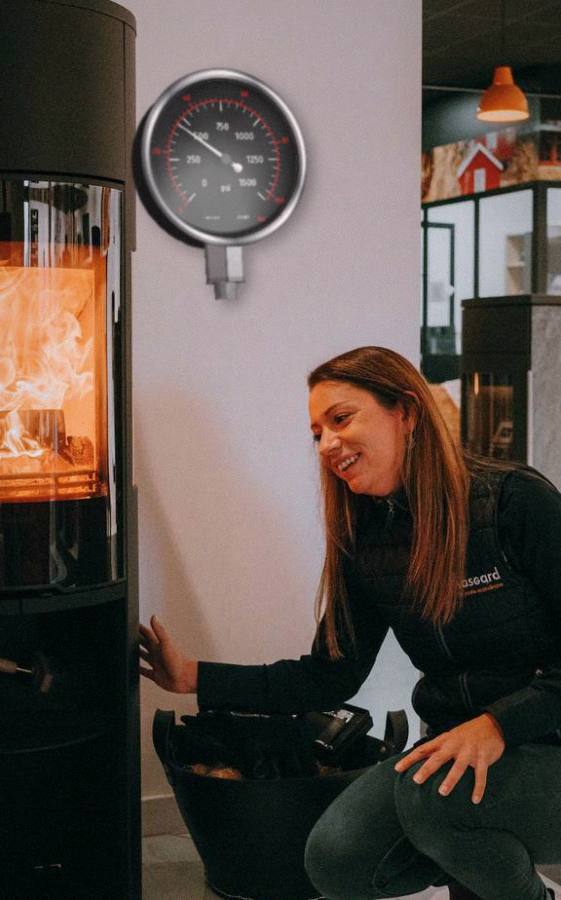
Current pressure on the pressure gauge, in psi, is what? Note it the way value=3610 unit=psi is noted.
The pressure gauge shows value=450 unit=psi
